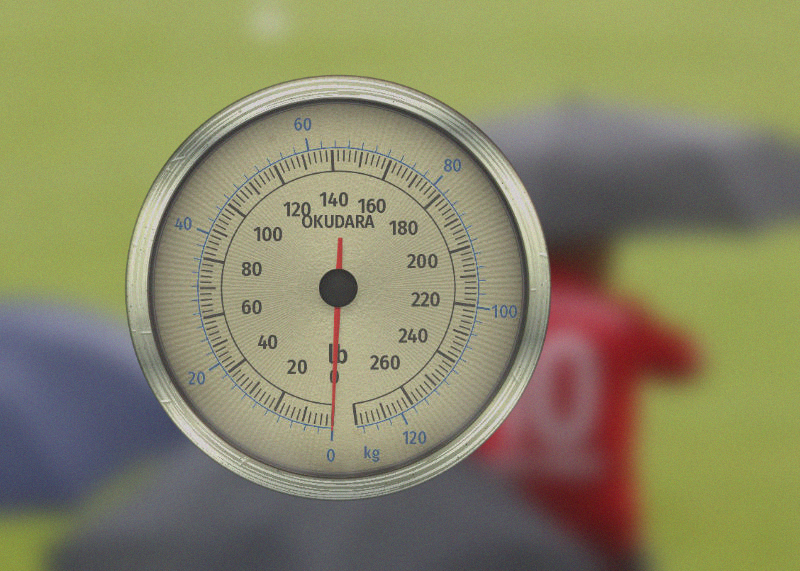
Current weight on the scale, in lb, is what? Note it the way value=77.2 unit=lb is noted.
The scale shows value=0 unit=lb
